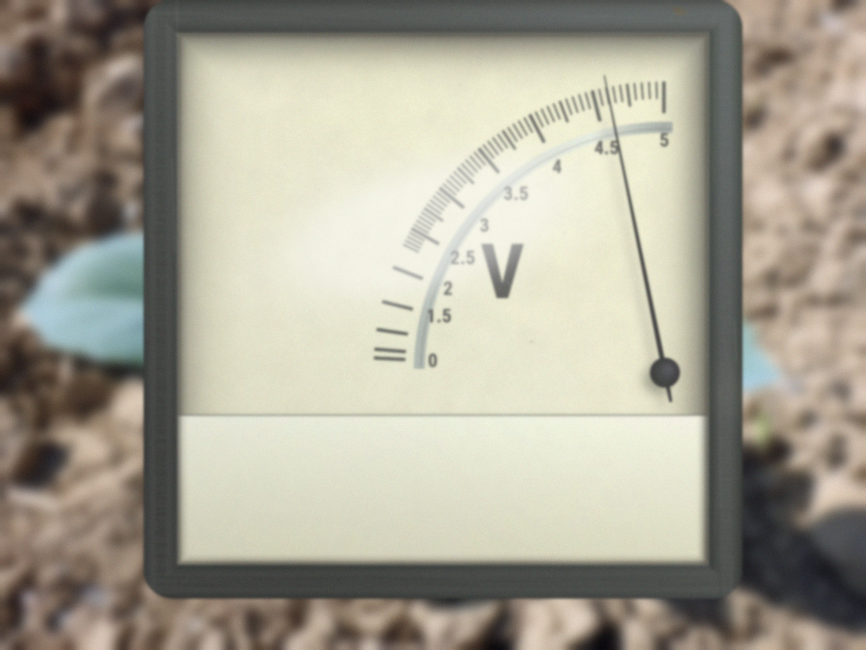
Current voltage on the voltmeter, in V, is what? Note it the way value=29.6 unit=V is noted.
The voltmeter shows value=4.6 unit=V
